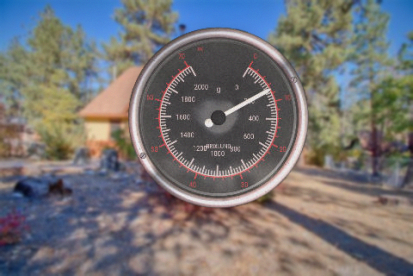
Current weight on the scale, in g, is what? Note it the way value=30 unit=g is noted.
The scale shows value=200 unit=g
